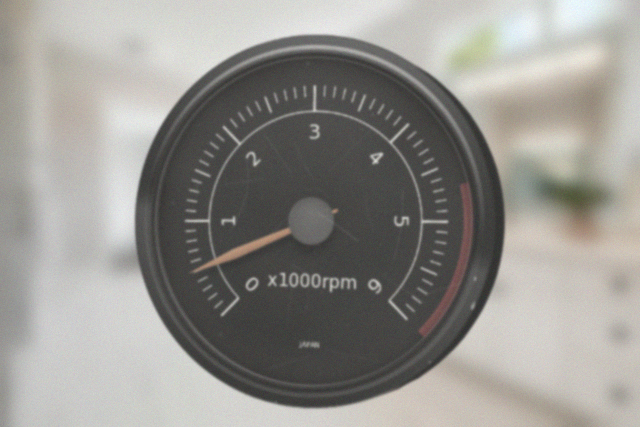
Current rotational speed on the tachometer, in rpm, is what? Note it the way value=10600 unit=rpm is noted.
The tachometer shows value=500 unit=rpm
